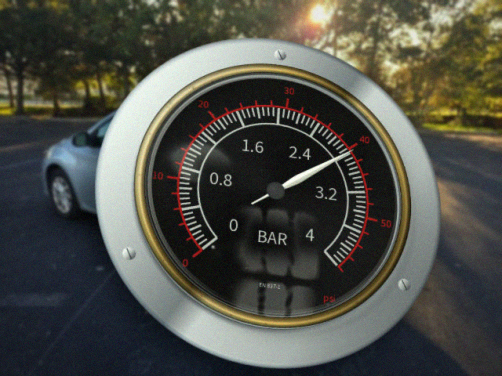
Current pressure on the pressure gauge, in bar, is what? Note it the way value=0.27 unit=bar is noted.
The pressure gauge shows value=2.8 unit=bar
